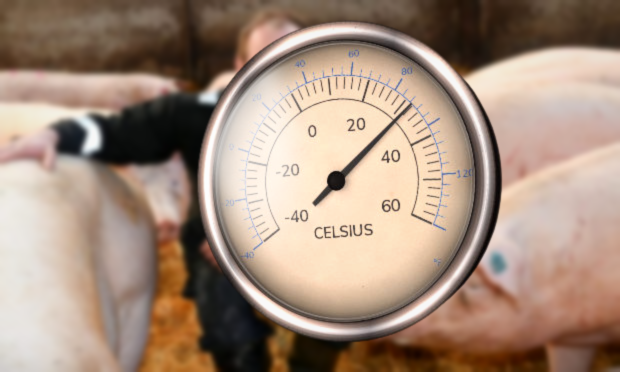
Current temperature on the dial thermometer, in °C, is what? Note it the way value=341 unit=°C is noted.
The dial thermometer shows value=32 unit=°C
